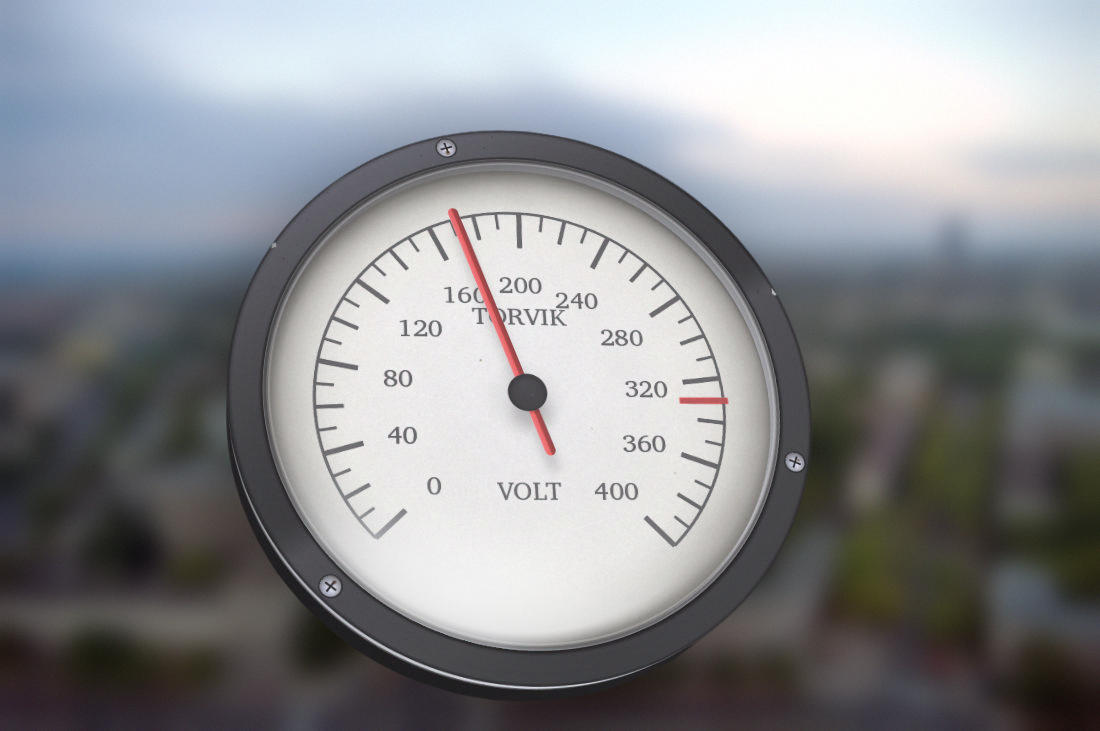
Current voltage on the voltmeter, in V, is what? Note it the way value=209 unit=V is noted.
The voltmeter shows value=170 unit=V
